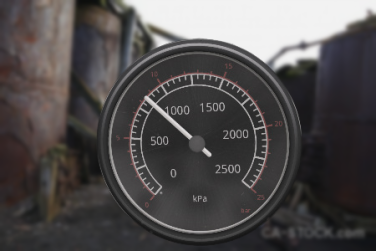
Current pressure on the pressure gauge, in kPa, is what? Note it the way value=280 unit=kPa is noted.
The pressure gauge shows value=850 unit=kPa
